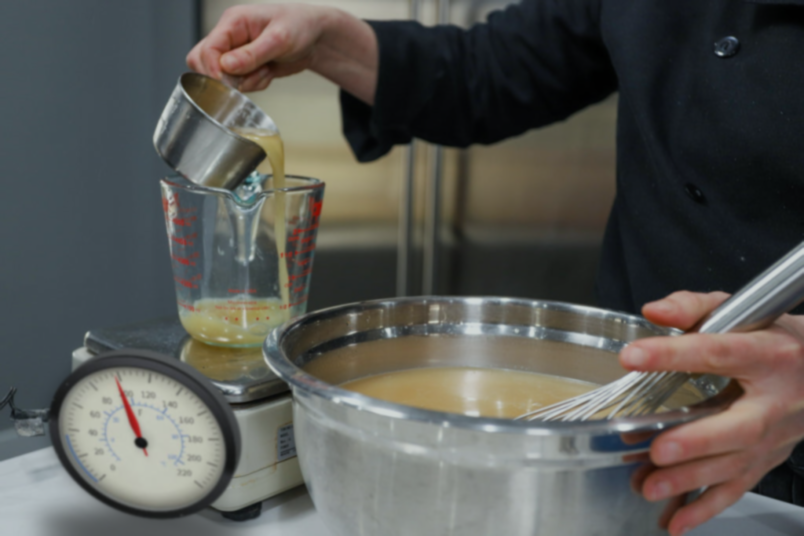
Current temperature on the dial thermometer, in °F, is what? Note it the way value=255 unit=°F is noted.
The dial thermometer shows value=100 unit=°F
